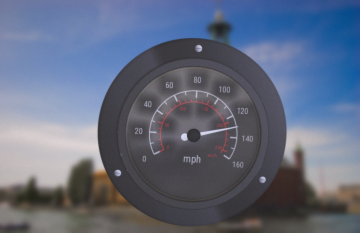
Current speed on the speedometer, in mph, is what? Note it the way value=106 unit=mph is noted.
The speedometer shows value=130 unit=mph
